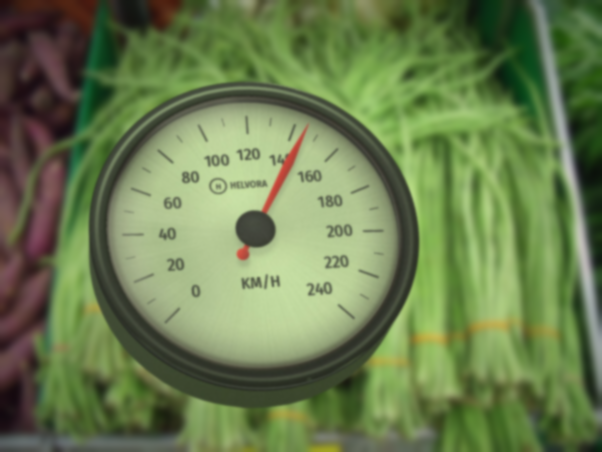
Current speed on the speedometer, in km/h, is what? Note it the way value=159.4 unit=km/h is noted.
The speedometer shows value=145 unit=km/h
